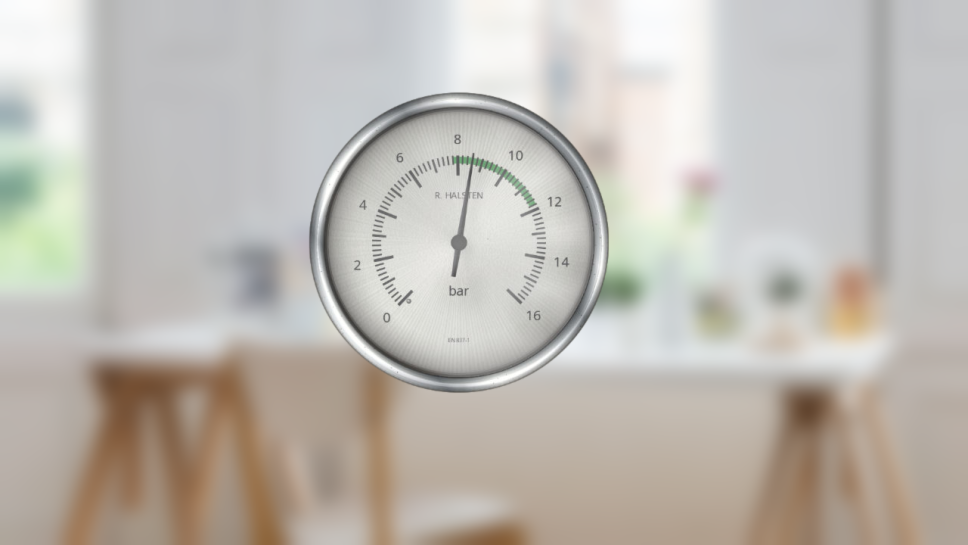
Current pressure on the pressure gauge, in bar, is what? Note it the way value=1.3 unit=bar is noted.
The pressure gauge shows value=8.6 unit=bar
